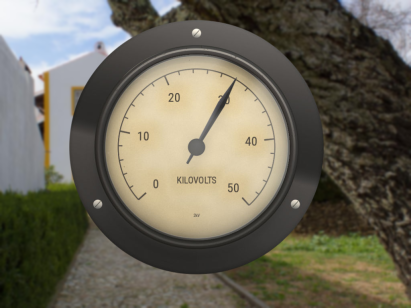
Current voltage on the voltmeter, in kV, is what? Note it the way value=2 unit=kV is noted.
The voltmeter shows value=30 unit=kV
